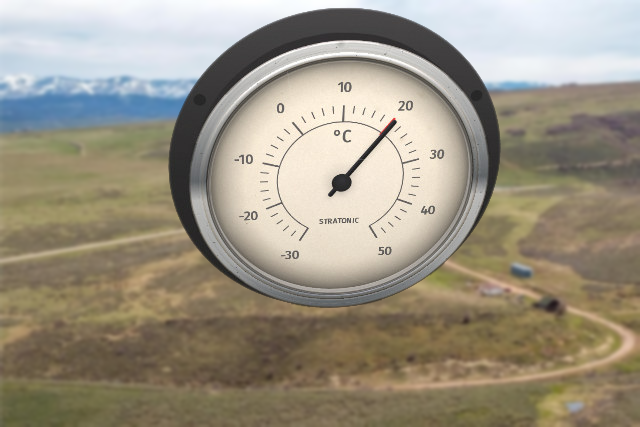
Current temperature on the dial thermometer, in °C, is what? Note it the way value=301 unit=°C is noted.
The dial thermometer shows value=20 unit=°C
